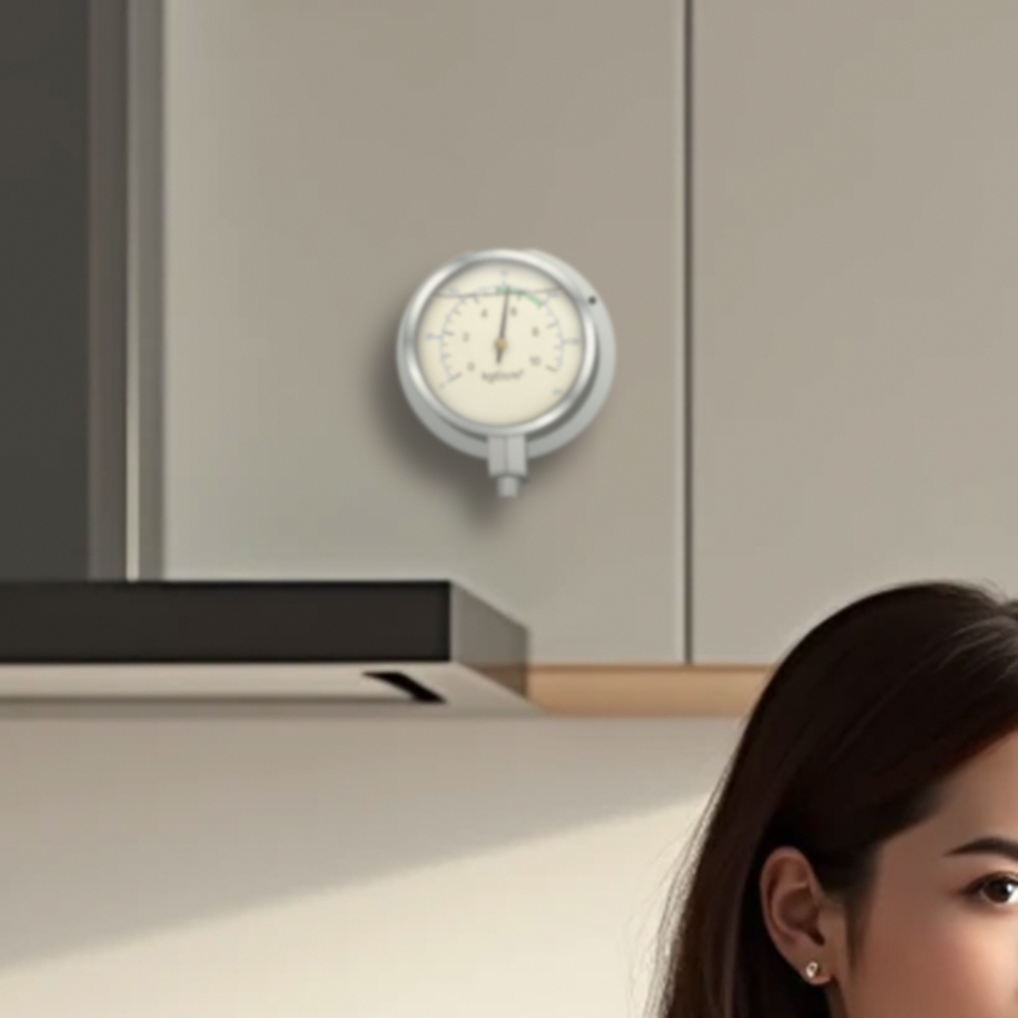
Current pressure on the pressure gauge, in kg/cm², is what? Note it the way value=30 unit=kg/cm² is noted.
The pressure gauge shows value=5.5 unit=kg/cm²
